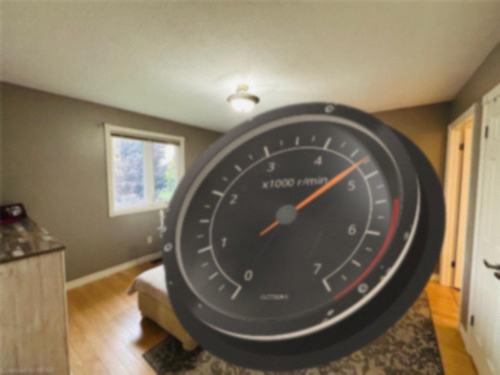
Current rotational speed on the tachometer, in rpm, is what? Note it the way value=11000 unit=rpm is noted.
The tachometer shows value=4750 unit=rpm
